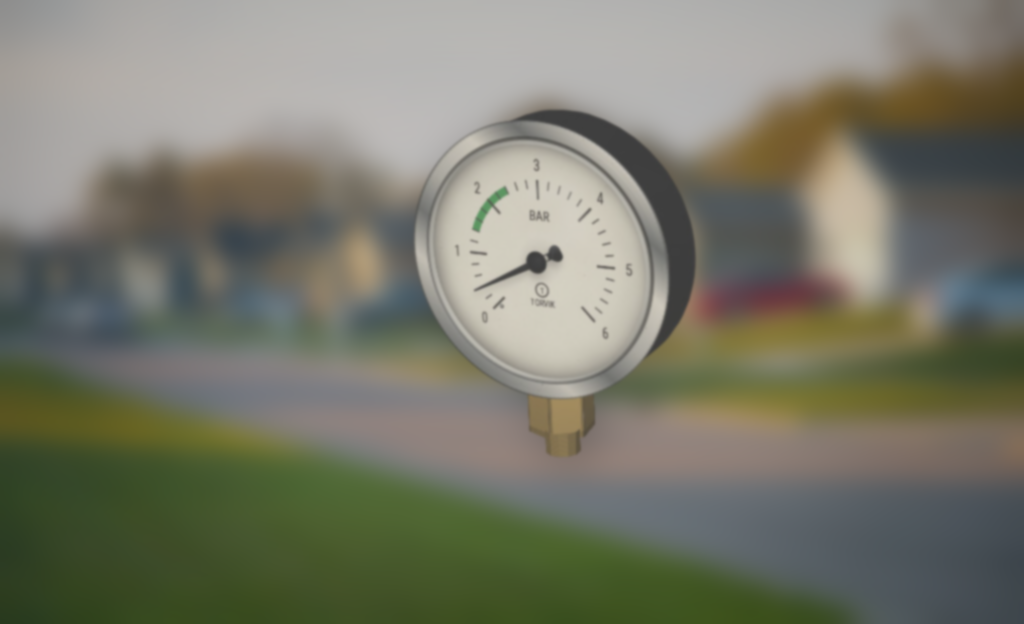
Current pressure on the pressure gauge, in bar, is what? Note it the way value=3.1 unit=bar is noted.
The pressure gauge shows value=0.4 unit=bar
